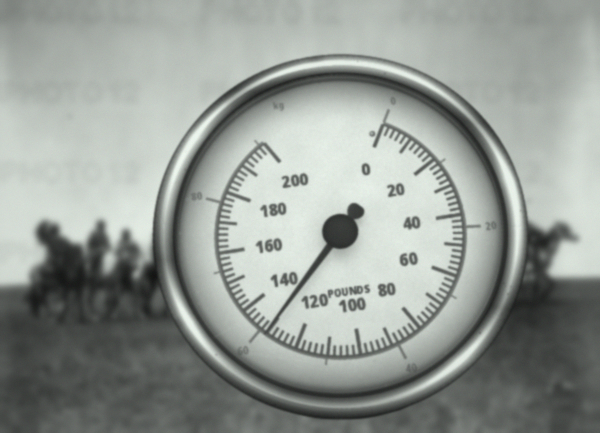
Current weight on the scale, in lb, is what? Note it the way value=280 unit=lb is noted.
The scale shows value=130 unit=lb
